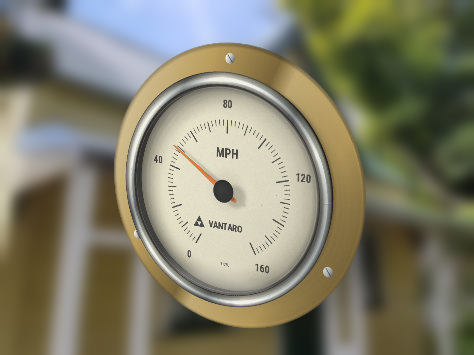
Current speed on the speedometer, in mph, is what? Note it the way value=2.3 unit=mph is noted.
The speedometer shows value=50 unit=mph
